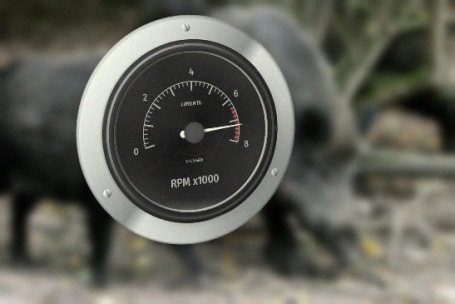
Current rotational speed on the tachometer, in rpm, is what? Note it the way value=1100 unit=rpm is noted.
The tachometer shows value=7200 unit=rpm
